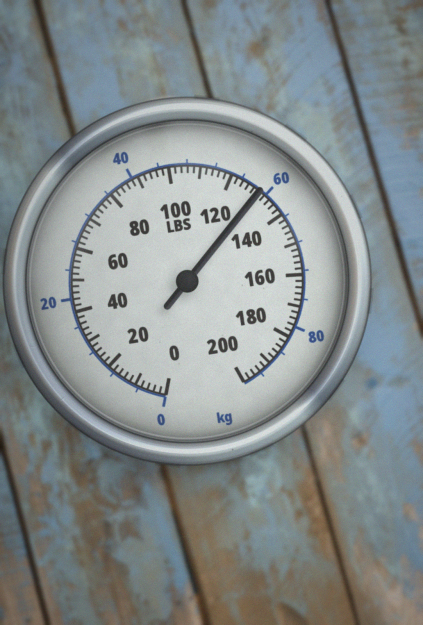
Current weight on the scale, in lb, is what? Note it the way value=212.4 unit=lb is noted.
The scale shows value=130 unit=lb
